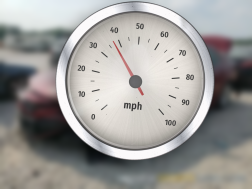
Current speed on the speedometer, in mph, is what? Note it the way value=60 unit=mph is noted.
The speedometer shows value=37.5 unit=mph
